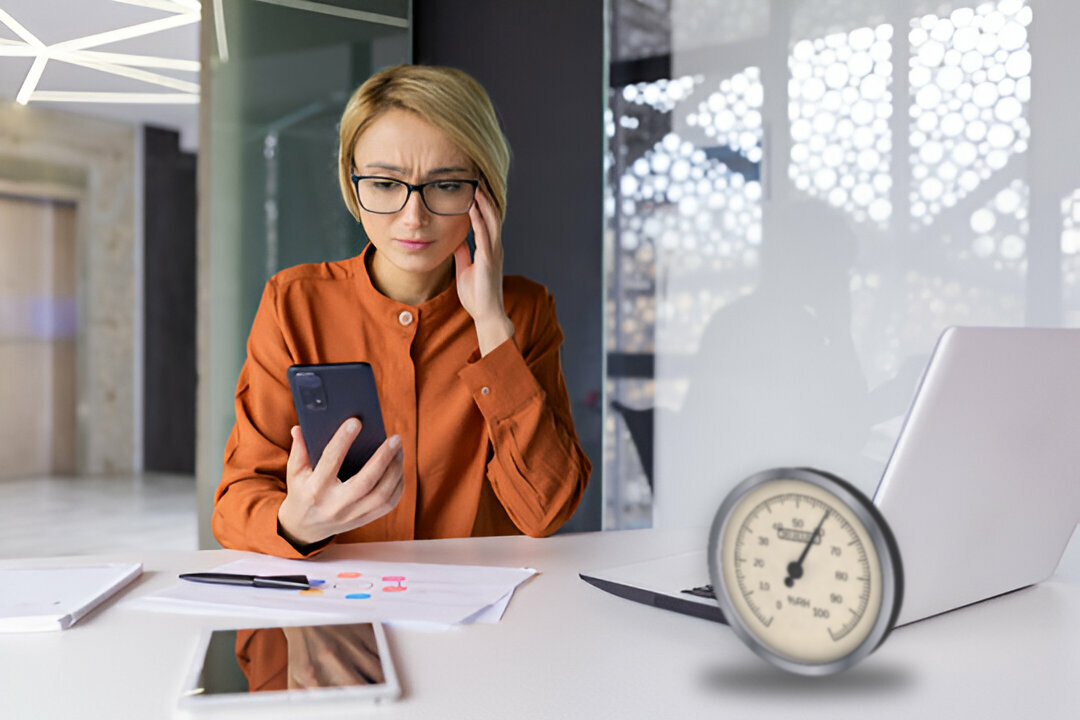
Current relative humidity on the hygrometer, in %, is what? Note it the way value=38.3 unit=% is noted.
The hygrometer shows value=60 unit=%
